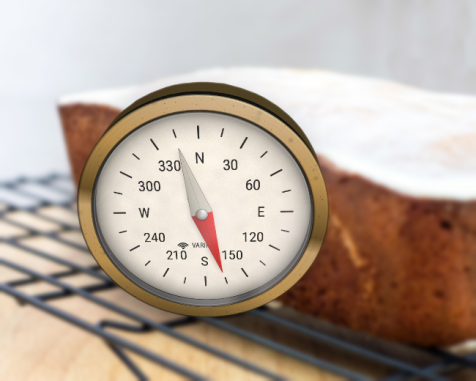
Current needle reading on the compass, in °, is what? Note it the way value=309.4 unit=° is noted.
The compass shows value=165 unit=°
